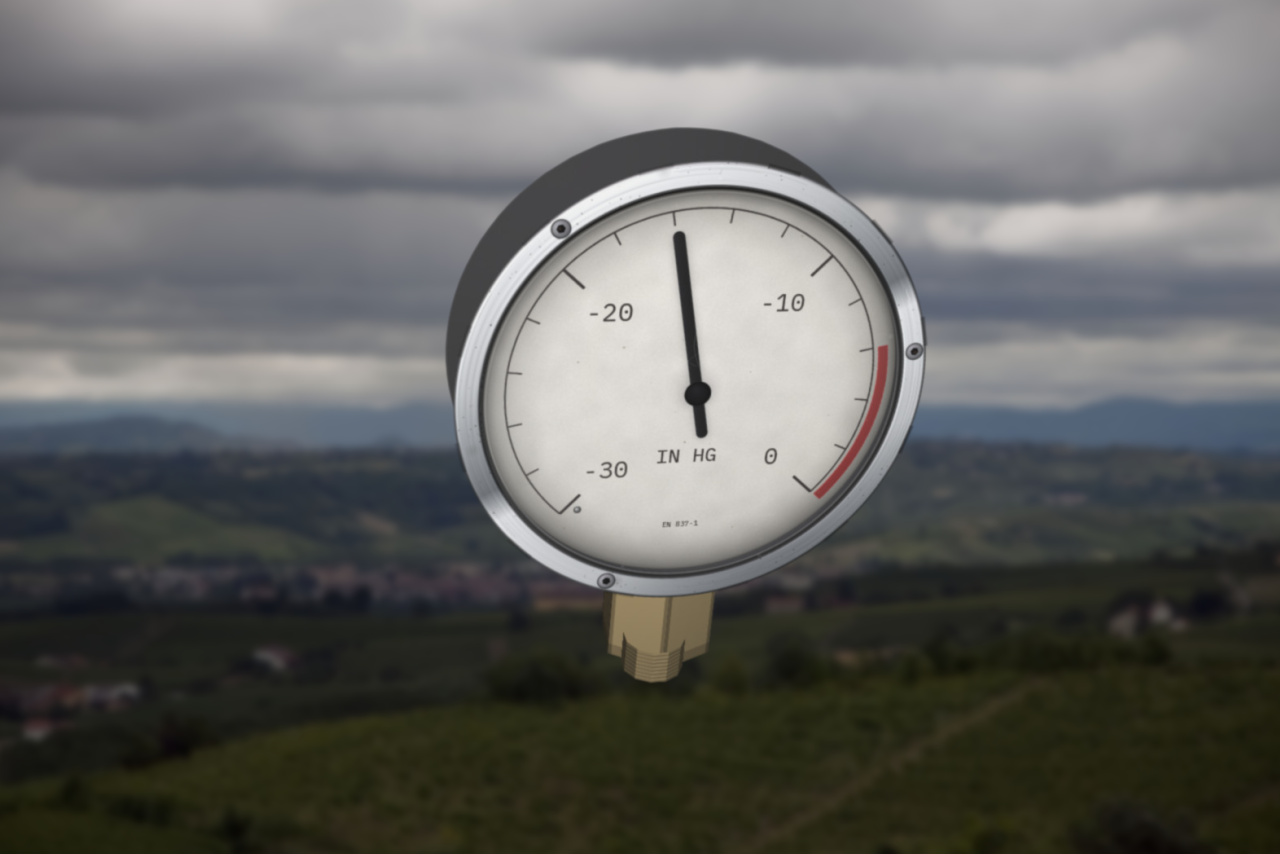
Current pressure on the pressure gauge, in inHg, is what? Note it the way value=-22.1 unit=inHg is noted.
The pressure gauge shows value=-16 unit=inHg
